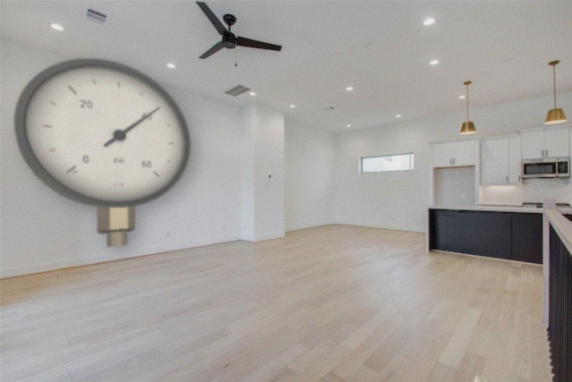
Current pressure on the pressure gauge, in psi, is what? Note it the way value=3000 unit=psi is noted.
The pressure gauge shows value=40 unit=psi
